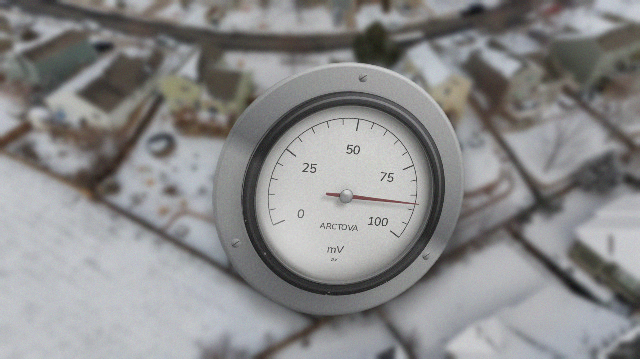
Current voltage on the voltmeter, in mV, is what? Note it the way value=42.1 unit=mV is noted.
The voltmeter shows value=87.5 unit=mV
